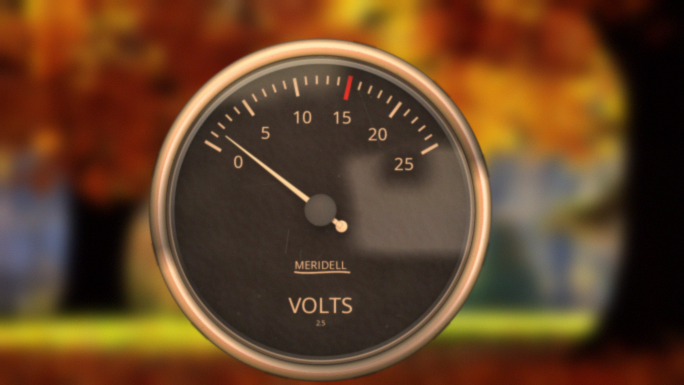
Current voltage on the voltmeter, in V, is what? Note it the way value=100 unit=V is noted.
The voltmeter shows value=1.5 unit=V
